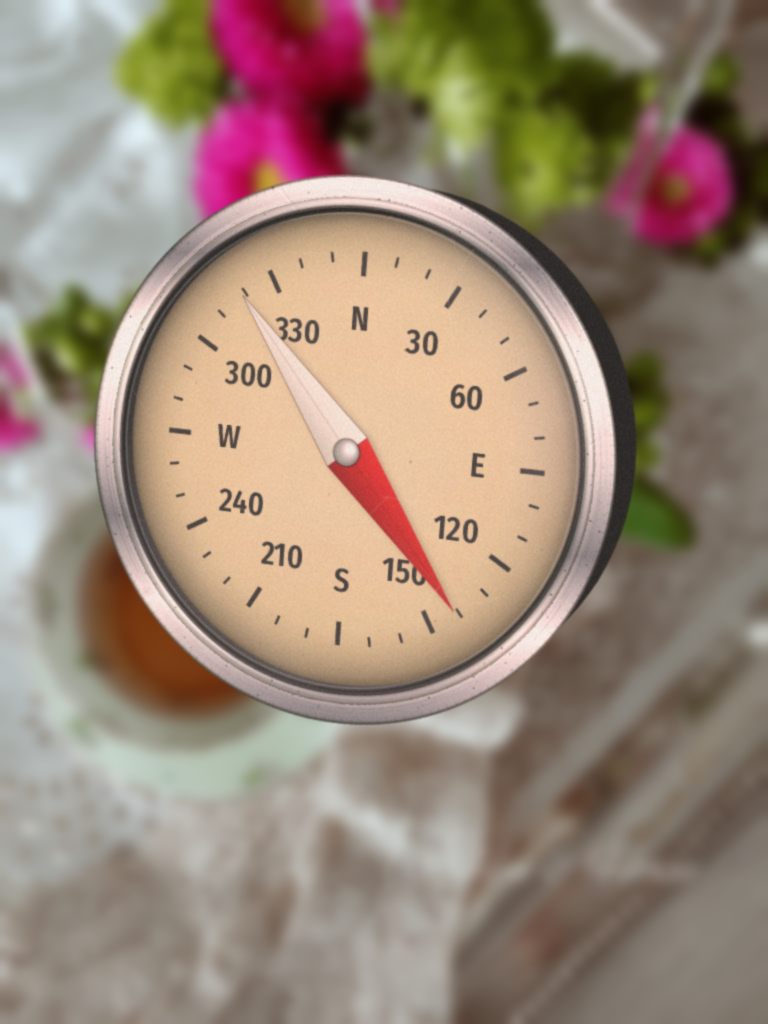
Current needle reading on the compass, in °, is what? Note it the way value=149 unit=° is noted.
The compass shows value=140 unit=°
